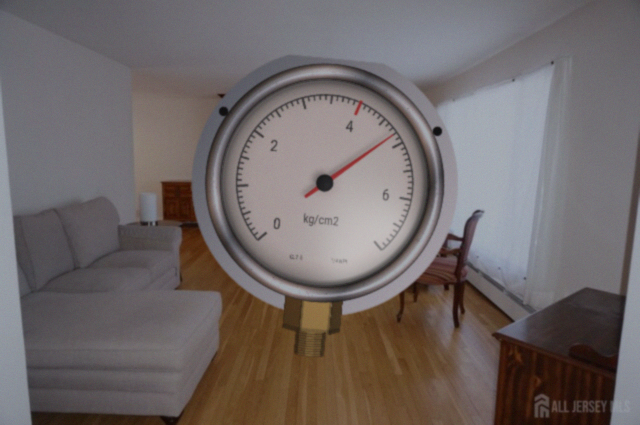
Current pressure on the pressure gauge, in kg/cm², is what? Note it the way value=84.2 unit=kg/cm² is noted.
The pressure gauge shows value=4.8 unit=kg/cm²
